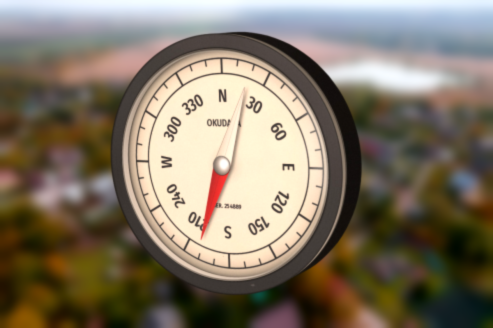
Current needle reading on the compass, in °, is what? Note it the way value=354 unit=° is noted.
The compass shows value=200 unit=°
